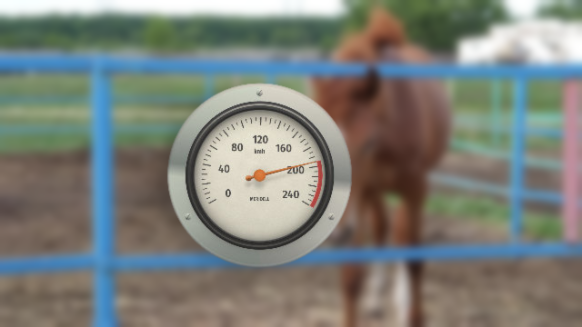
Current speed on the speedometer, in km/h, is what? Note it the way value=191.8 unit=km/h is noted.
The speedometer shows value=195 unit=km/h
